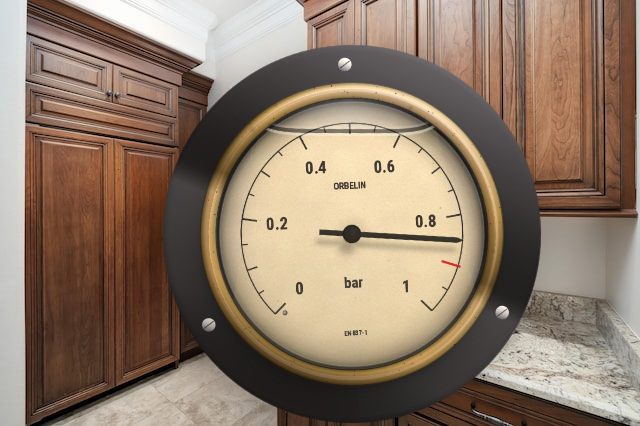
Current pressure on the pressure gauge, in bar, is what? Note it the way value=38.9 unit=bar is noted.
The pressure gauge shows value=0.85 unit=bar
